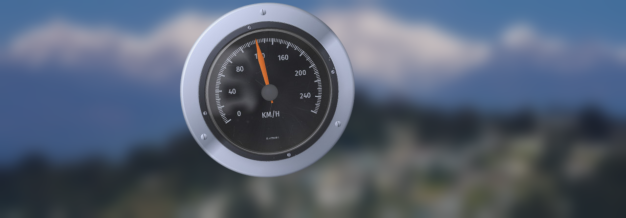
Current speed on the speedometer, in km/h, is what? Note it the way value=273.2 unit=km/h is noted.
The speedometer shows value=120 unit=km/h
